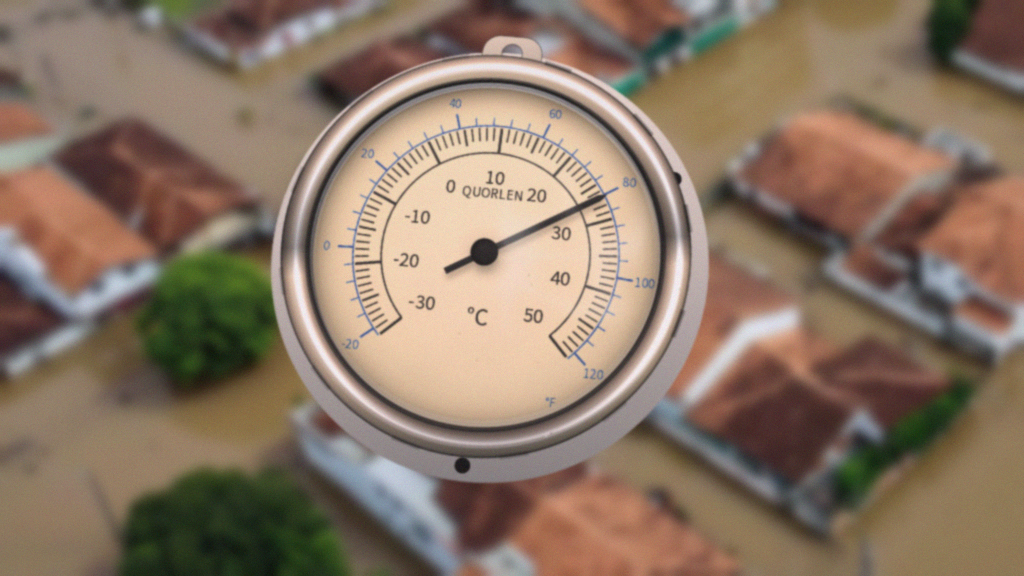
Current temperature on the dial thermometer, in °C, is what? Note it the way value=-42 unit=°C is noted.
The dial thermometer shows value=27 unit=°C
